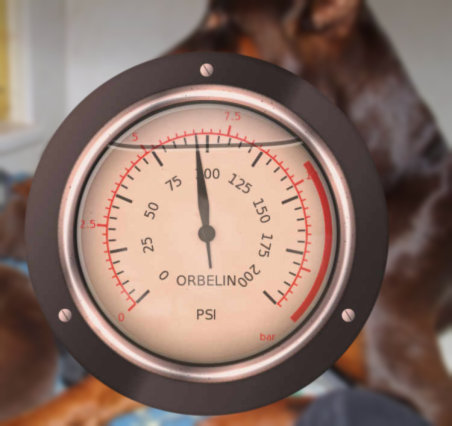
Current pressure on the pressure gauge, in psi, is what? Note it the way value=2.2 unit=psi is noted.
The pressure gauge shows value=95 unit=psi
